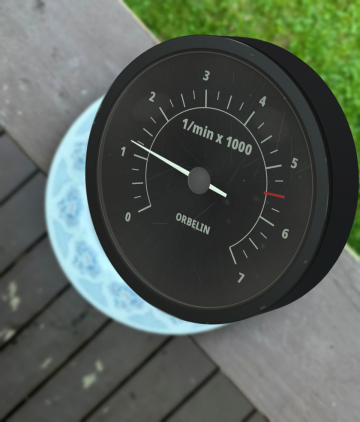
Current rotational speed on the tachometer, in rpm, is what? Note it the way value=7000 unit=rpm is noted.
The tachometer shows value=1250 unit=rpm
